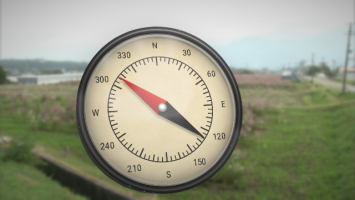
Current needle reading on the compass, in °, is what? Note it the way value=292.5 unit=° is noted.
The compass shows value=310 unit=°
